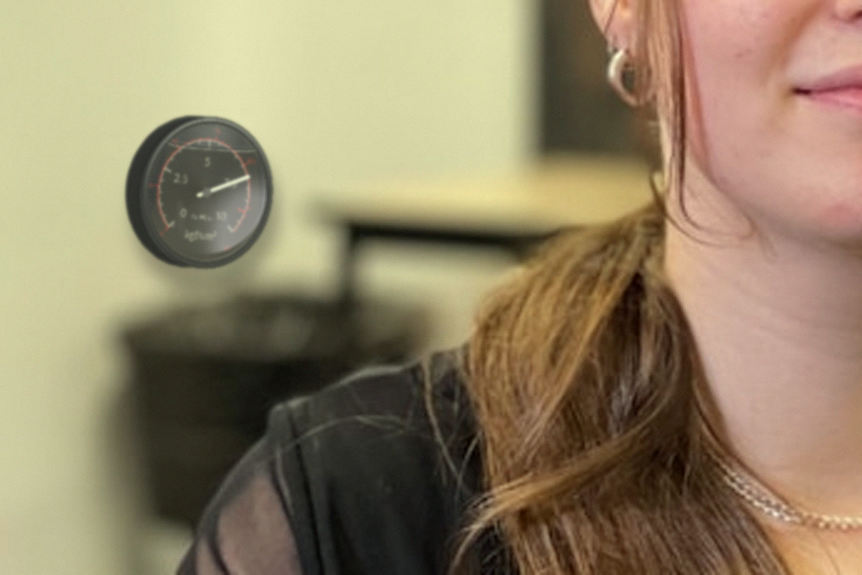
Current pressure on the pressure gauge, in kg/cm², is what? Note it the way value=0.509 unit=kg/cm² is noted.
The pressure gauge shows value=7.5 unit=kg/cm²
